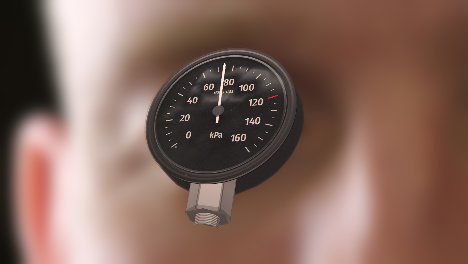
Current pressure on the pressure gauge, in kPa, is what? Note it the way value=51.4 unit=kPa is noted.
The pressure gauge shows value=75 unit=kPa
